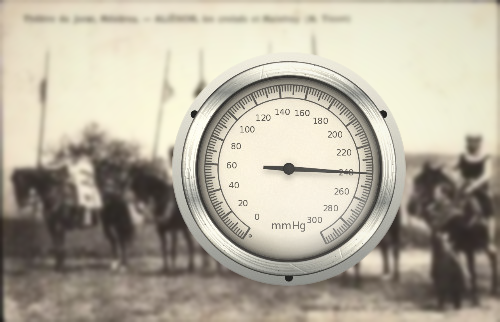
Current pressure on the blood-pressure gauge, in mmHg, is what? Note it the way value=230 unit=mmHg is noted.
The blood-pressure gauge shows value=240 unit=mmHg
